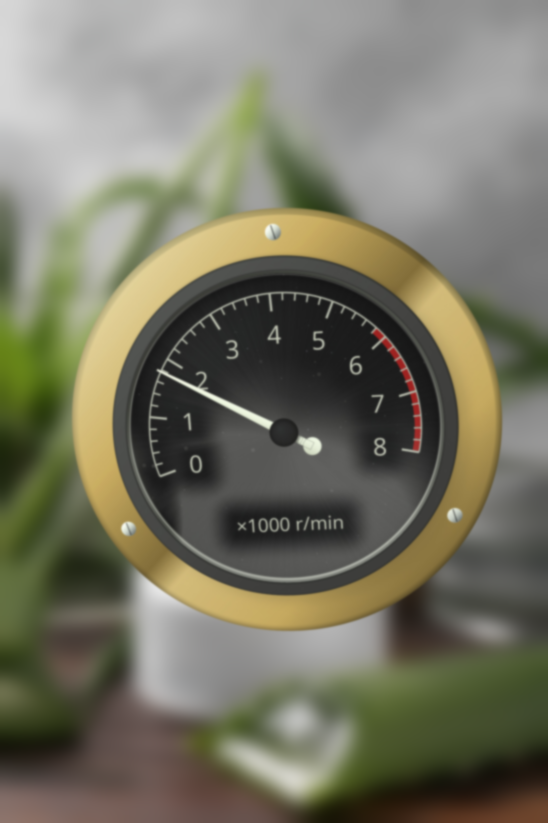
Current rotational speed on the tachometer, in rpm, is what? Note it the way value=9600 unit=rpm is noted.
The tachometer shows value=1800 unit=rpm
